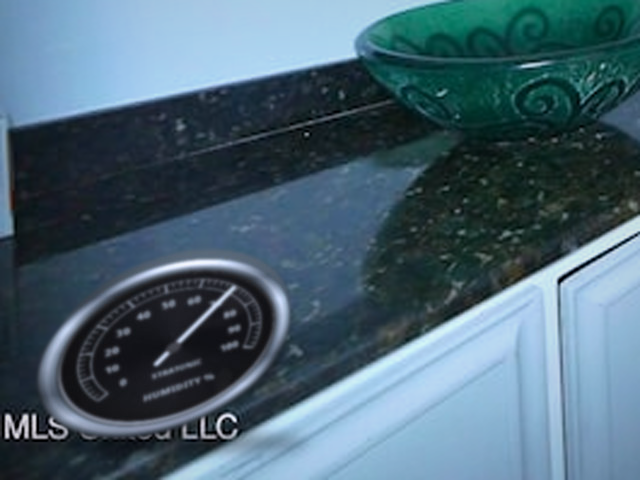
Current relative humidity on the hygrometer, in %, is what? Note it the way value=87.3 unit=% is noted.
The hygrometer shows value=70 unit=%
